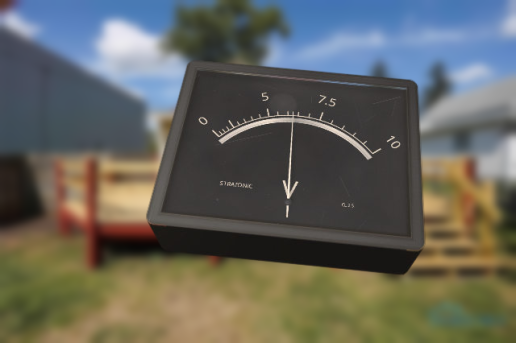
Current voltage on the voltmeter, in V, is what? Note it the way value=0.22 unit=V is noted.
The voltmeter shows value=6.25 unit=V
